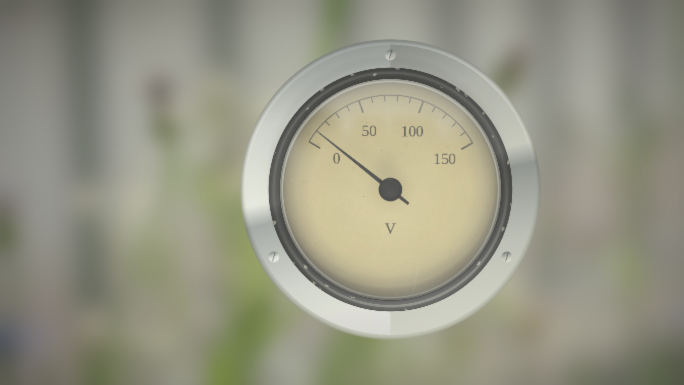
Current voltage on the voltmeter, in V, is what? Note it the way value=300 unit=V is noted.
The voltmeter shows value=10 unit=V
